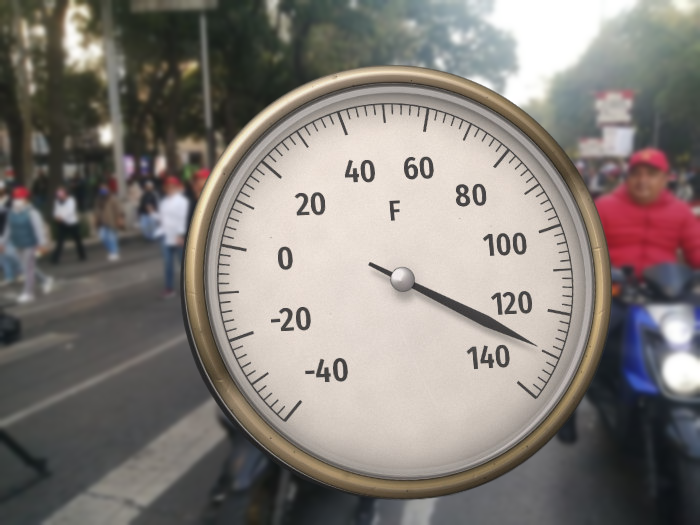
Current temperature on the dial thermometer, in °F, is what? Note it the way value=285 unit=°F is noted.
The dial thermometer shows value=130 unit=°F
